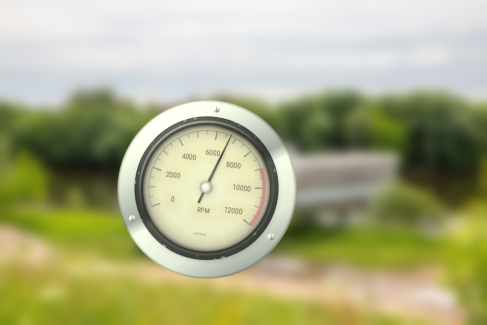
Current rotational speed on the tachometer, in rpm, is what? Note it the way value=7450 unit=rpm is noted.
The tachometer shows value=6750 unit=rpm
